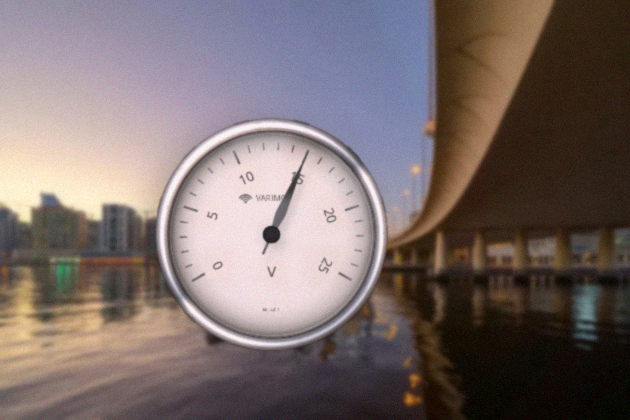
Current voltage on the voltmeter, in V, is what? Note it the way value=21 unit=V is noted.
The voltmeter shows value=15 unit=V
